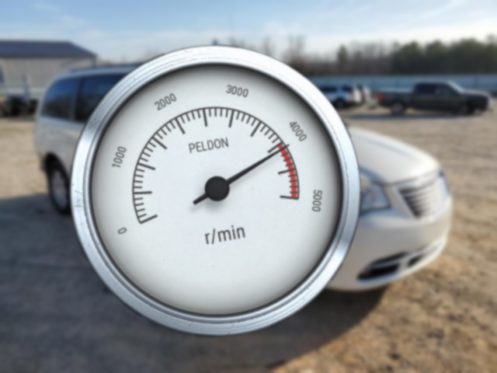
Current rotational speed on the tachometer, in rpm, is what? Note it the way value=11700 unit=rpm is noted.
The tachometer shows value=4100 unit=rpm
